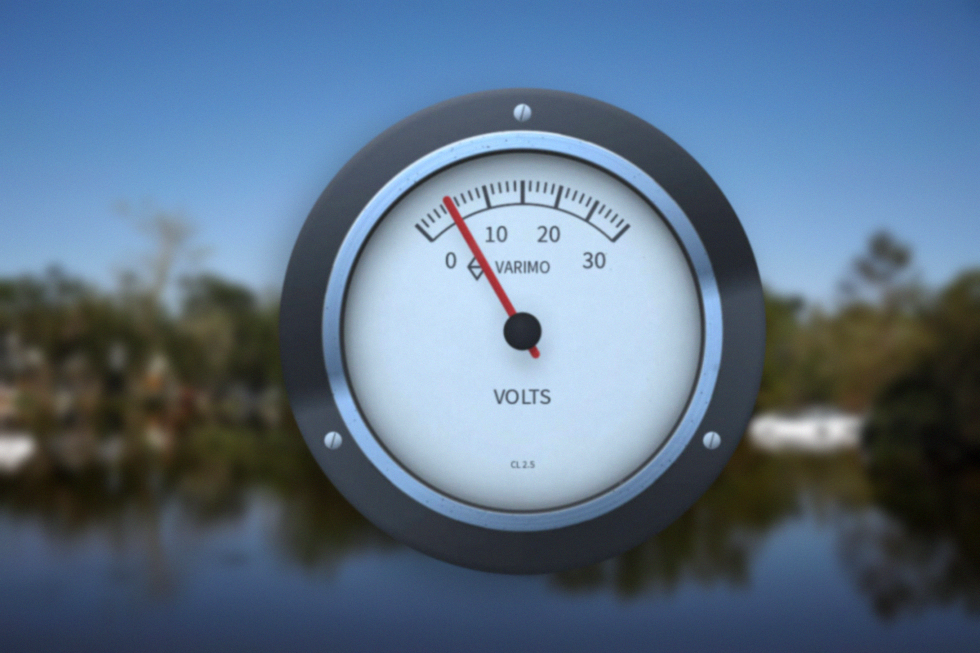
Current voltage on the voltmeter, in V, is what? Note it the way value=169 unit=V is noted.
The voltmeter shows value=5 unit=V
